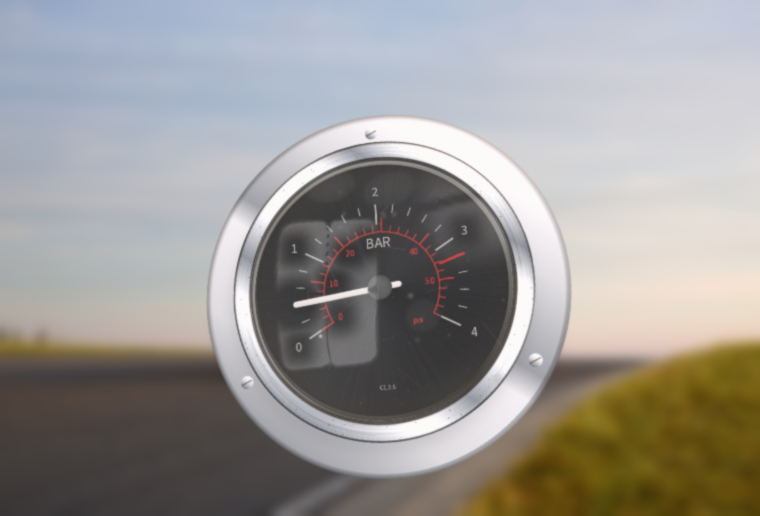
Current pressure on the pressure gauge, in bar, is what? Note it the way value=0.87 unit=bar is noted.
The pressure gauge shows value=0.4 unit=bar
